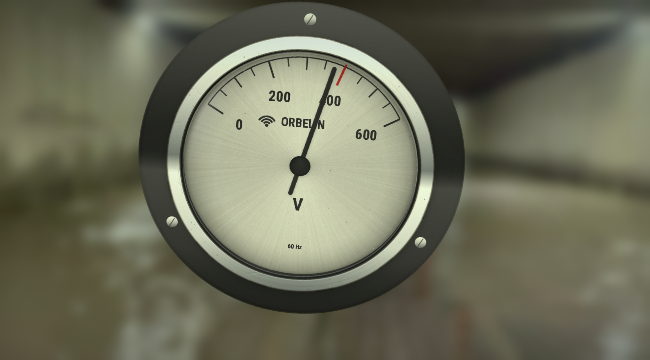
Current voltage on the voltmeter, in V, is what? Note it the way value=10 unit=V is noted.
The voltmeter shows value=375 unit=V
